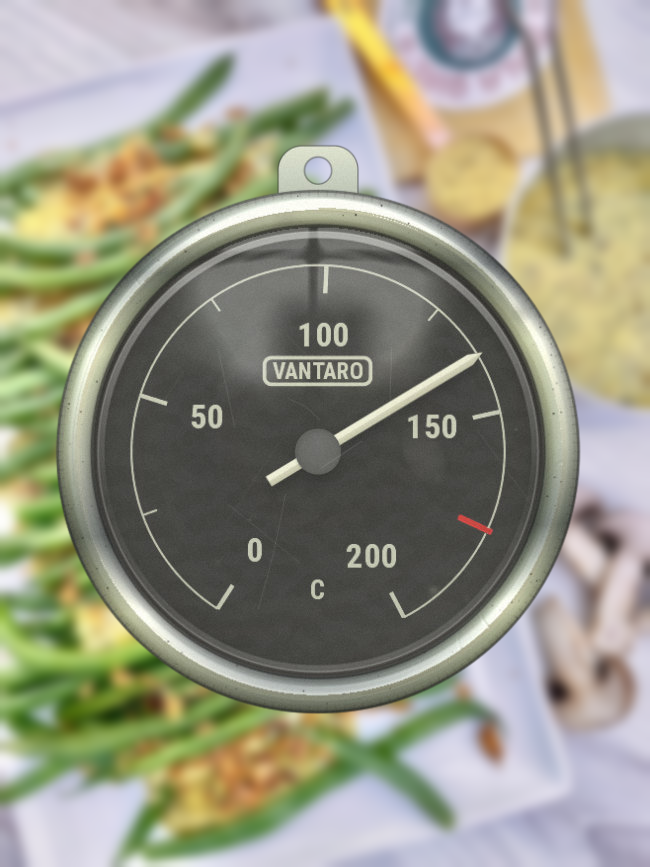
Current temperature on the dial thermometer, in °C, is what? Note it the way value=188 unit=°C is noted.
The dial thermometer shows value=137.5 unit=°C
